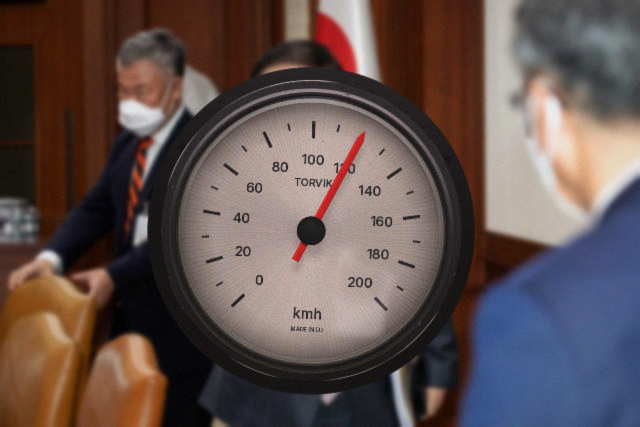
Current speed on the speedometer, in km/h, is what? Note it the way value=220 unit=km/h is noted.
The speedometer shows value=120 unit=km/h
